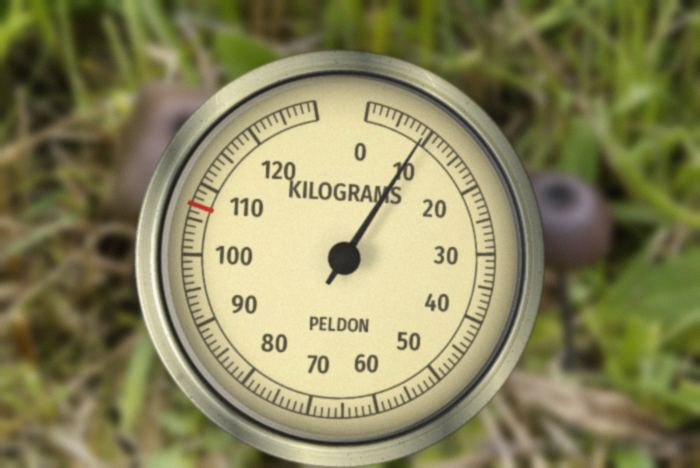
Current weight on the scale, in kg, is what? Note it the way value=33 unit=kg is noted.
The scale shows value=9 unit=kg
